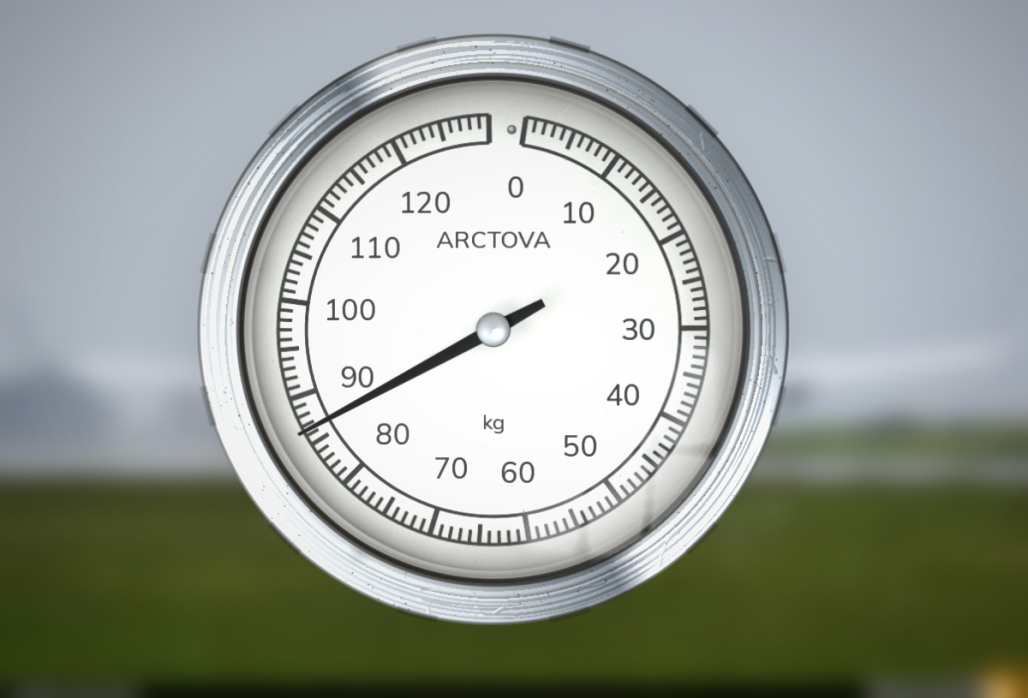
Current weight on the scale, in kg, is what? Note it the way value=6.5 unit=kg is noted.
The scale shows value=86.5 unit=kg
